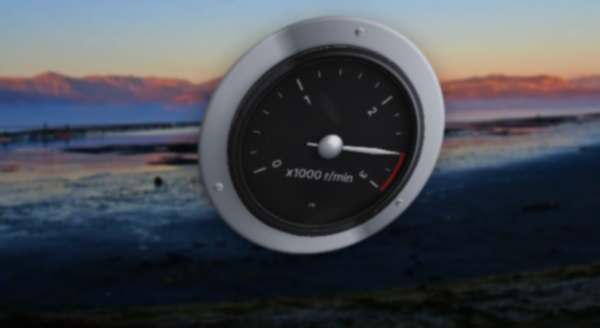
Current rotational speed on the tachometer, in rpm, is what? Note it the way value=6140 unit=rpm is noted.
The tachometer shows value=2600 unit=rpm
